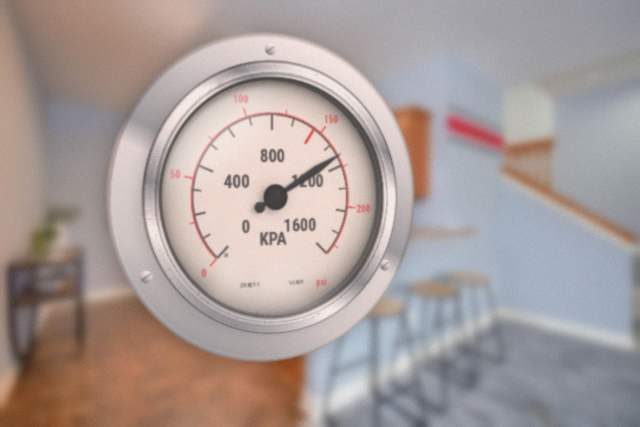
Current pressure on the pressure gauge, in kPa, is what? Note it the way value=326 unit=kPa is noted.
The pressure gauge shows value=1150 unit=kPa
